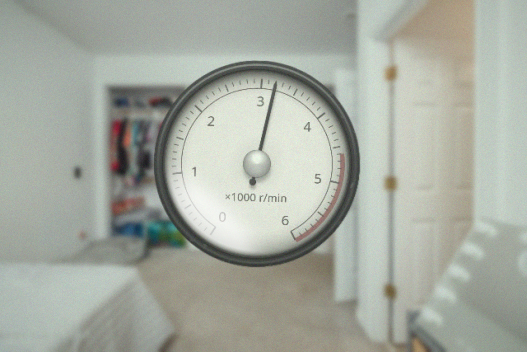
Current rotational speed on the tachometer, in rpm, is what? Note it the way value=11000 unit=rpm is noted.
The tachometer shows value=3200 unit=rpm
